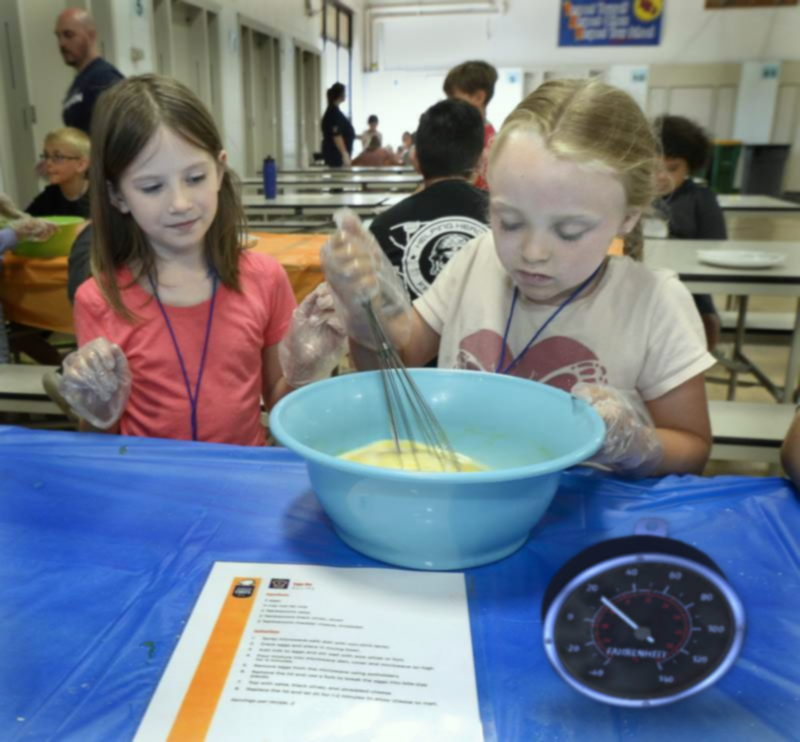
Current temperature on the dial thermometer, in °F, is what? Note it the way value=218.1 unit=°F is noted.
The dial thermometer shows value=20 unit=°F
